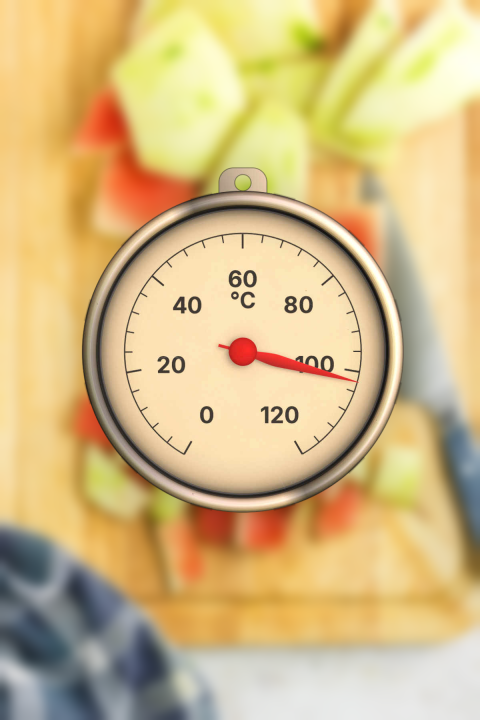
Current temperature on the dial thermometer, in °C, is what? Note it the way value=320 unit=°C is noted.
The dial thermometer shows value=102 unit=°C
